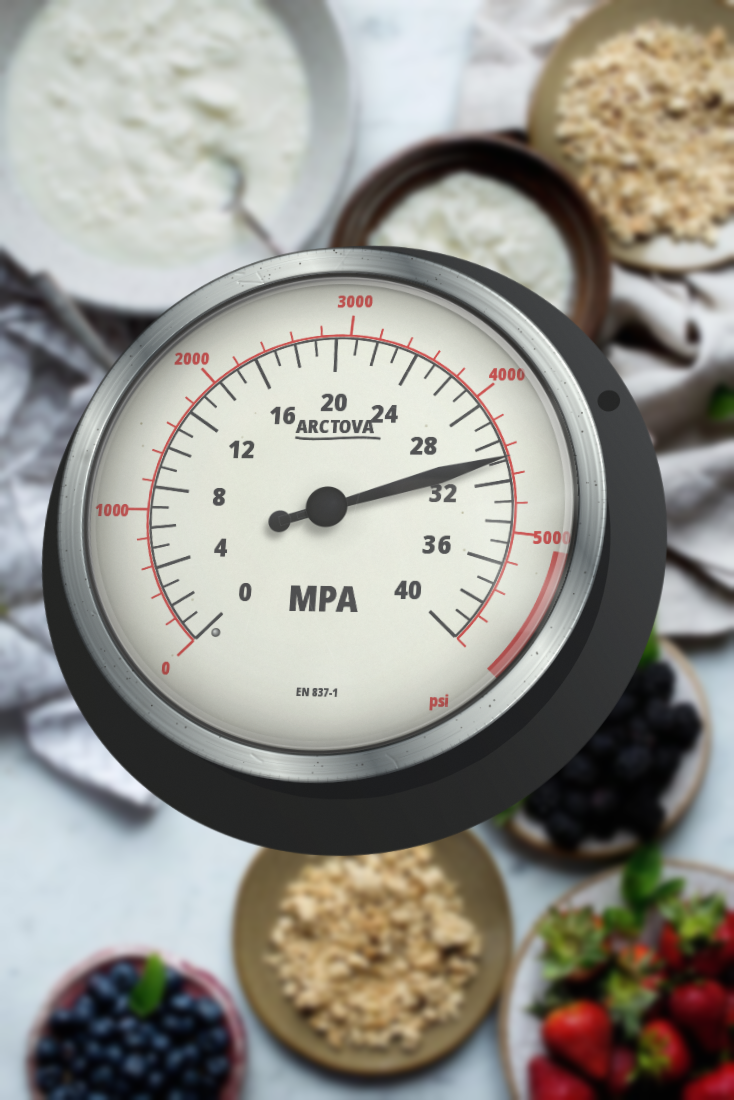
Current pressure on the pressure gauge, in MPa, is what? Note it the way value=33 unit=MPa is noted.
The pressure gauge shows value=31 unit=MPa
